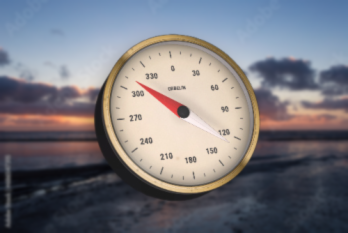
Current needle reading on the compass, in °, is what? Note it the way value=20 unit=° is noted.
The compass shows value=310 unit=°
